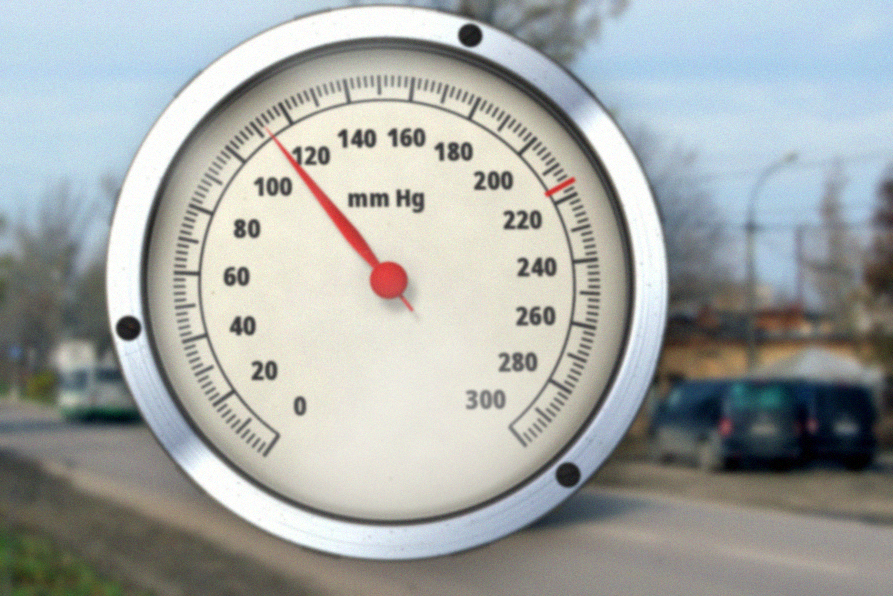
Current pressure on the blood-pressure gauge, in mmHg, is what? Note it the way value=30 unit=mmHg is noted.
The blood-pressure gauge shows value=112 unit=mmHg
